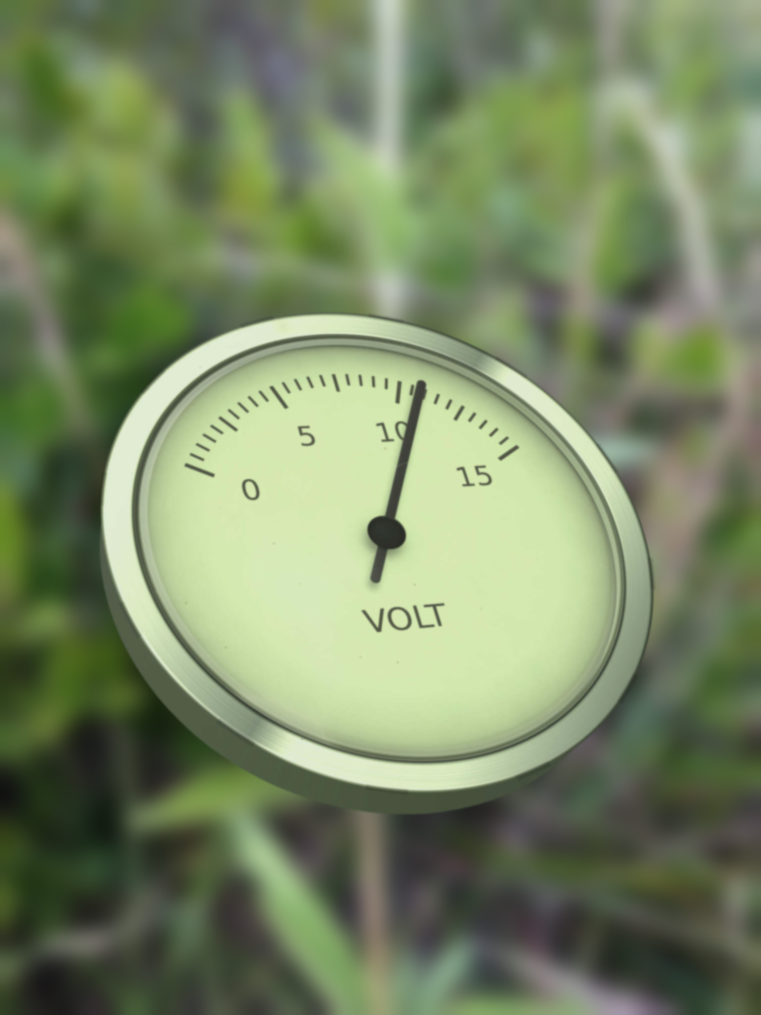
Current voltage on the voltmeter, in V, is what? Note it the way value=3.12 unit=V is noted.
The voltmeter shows value=10.75 unit=V
